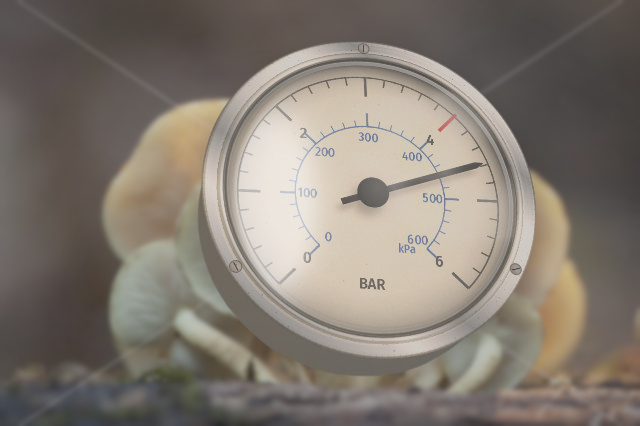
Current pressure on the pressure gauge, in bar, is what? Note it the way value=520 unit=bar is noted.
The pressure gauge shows value=4.6 unit=bar
